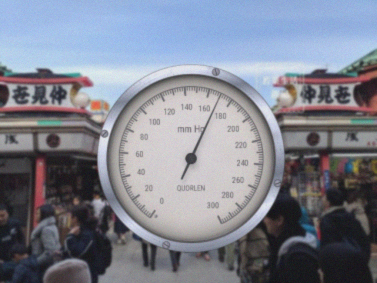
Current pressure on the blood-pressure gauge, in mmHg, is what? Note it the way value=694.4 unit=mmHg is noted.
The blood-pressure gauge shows value=170 unit=mmHg
